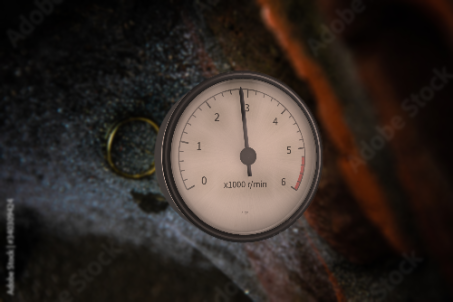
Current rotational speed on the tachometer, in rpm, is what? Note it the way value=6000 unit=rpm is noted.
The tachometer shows value=2800 unit=rpm
